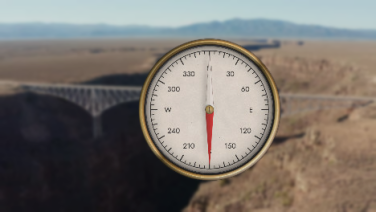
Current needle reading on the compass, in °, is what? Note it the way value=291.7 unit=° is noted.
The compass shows value=180 unit=°
